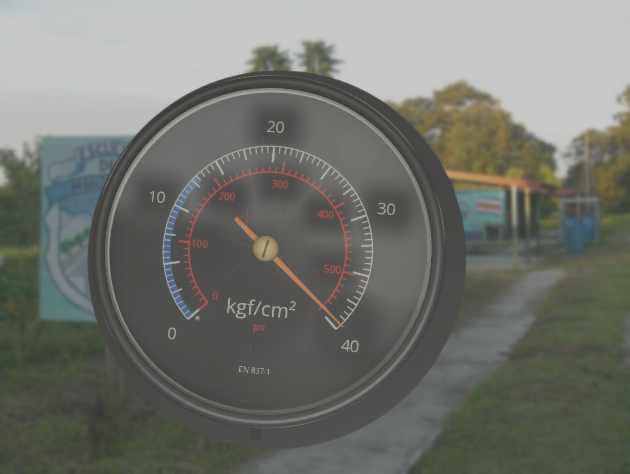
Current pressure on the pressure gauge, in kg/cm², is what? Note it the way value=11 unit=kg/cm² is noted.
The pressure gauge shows value=39.5 unit=kg/cm²
